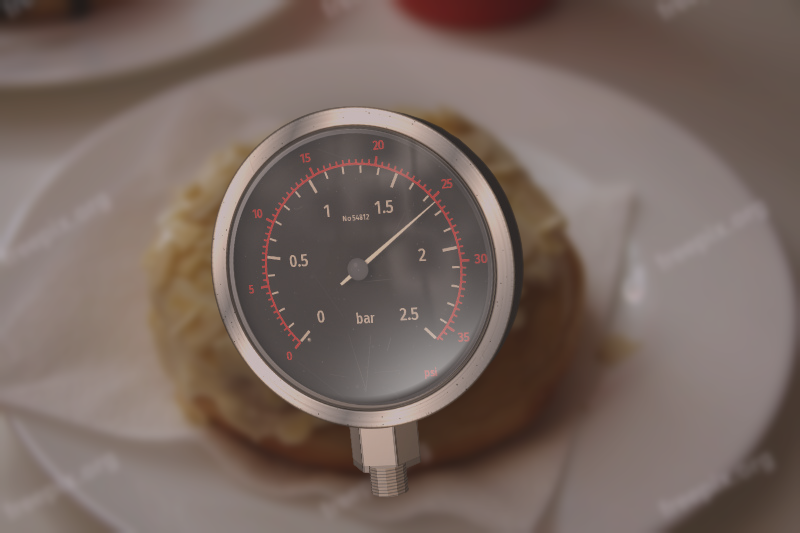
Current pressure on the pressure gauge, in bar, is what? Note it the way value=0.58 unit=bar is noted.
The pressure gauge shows value=1.75 unit=bar
